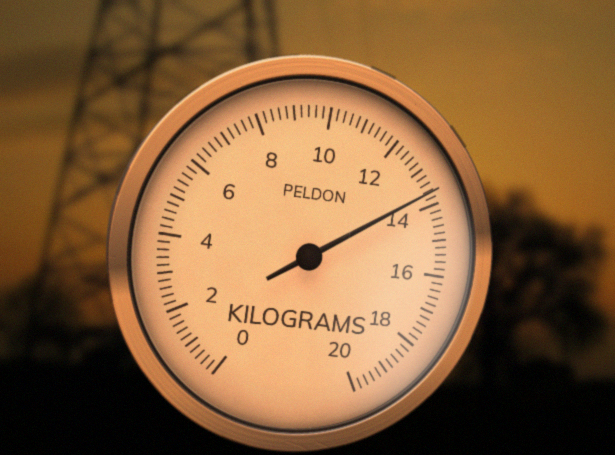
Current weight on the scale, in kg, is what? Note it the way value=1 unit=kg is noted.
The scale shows value=13.6 unit=kg
